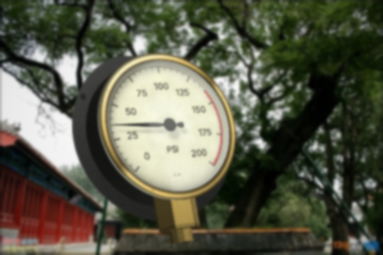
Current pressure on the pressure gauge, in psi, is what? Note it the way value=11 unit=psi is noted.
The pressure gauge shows value=35 unit=psi
